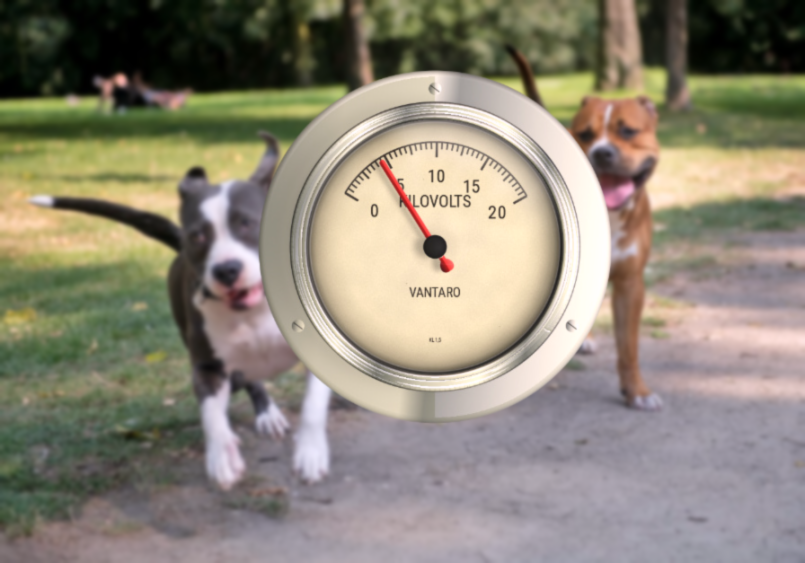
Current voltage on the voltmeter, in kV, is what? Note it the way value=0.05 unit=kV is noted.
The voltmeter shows value=4.5 unit=kV
